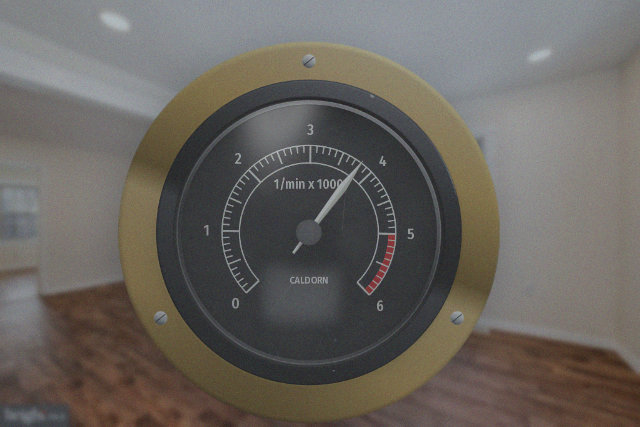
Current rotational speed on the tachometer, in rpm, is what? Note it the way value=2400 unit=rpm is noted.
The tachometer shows value=3800 unit=rpm
